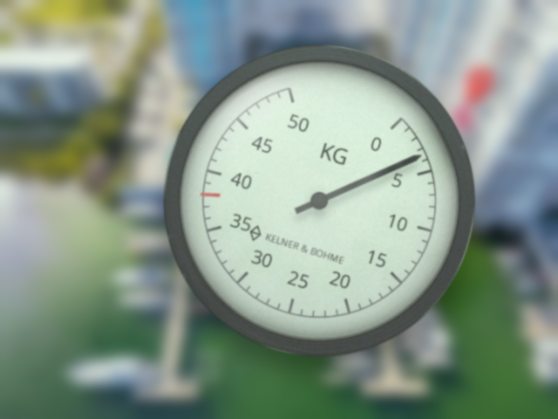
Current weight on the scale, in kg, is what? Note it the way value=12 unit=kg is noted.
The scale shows value=3.5 unit=kg
